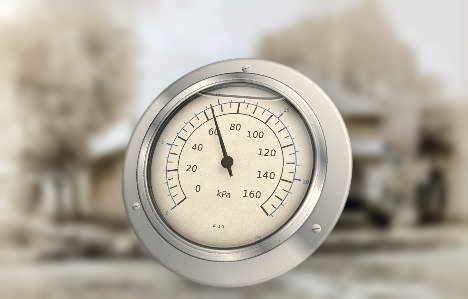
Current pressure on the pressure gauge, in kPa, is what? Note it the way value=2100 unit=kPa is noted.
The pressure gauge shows value=65 unit=kPa
